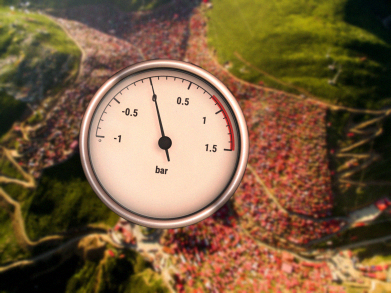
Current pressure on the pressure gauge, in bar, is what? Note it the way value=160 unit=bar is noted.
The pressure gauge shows value=0 unit=bar
